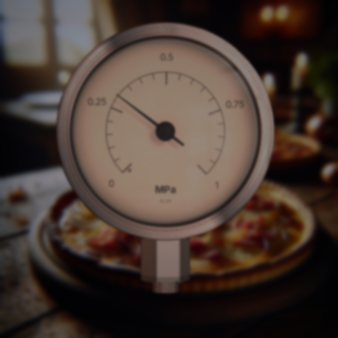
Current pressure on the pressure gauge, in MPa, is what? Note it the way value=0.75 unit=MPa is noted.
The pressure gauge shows value=0.3 unit=MPa
